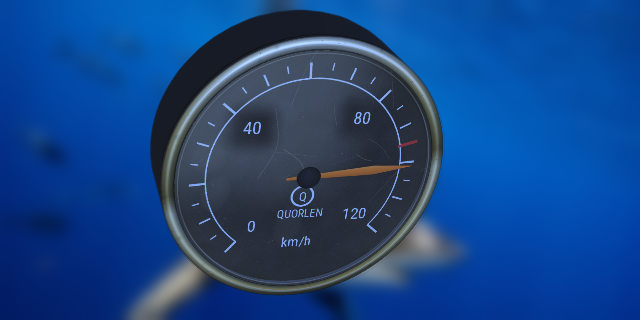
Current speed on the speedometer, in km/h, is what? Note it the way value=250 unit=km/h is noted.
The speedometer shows value=100 unit=km/h
